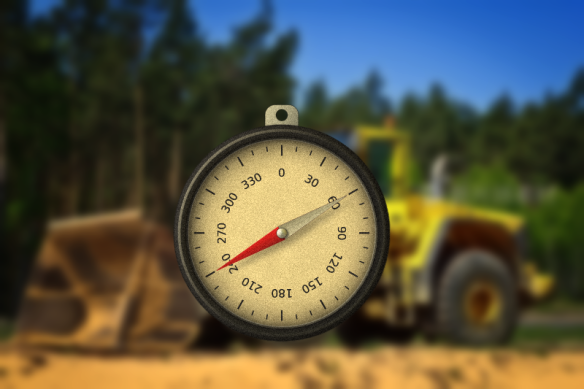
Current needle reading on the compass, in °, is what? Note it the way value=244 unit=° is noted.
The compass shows value=240 unit=°
